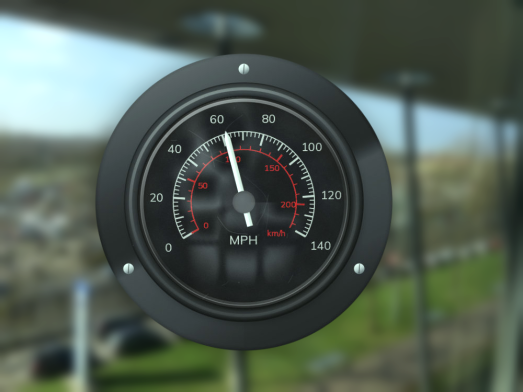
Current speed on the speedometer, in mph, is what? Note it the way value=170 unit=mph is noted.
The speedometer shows value=62 unit=mph
